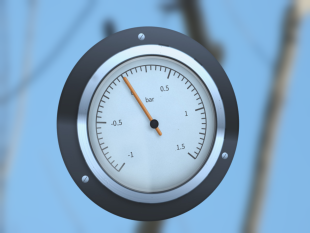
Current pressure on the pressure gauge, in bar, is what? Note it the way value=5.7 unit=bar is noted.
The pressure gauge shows value=0 unit=bar
